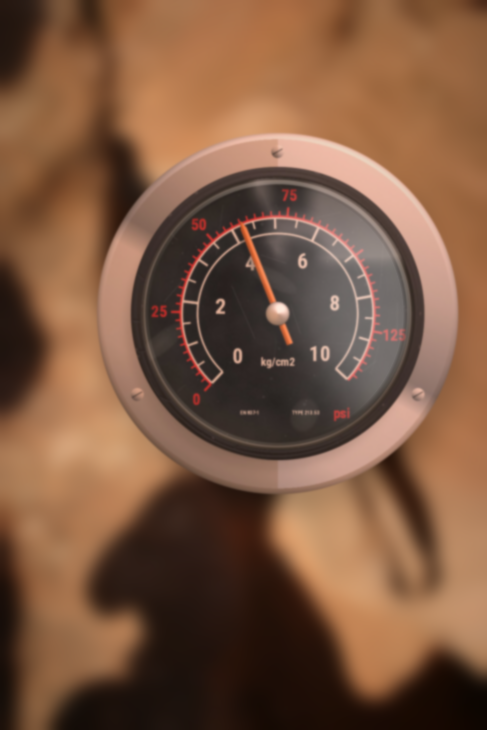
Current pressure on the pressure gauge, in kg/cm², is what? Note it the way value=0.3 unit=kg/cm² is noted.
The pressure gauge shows value=4.25 unit=kg/cm²
